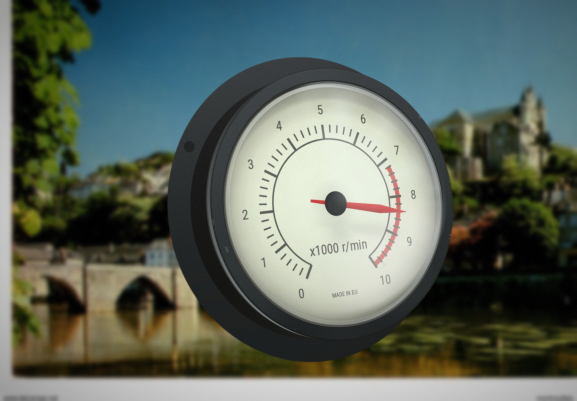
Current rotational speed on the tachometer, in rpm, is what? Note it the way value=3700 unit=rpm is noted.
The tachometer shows value=8400 unit=rpm
